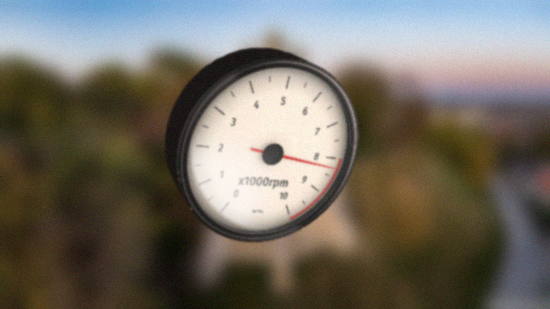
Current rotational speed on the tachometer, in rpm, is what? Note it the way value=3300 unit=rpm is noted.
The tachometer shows value=8250 unit=rpm
